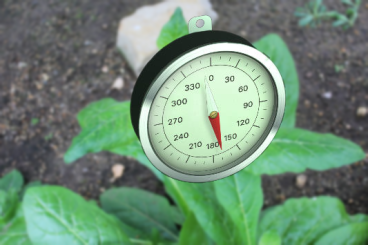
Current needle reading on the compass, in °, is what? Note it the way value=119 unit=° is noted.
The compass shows value=170 unit=°
